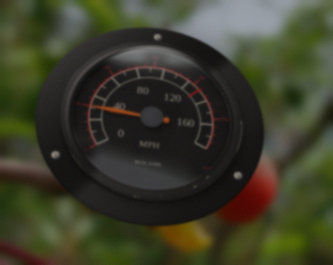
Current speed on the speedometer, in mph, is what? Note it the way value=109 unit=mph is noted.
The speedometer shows value=30 unit=mph
